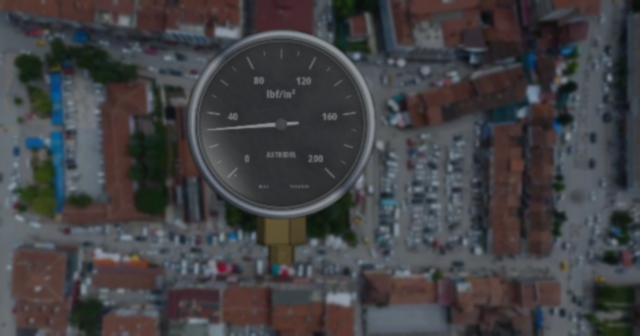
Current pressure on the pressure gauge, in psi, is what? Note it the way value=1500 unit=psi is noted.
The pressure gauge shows value=30 unit=psi
